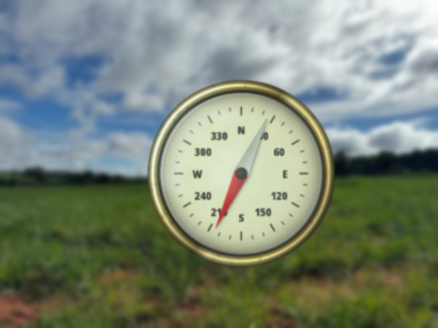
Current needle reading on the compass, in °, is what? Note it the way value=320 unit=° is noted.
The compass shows value=205 unit=°
